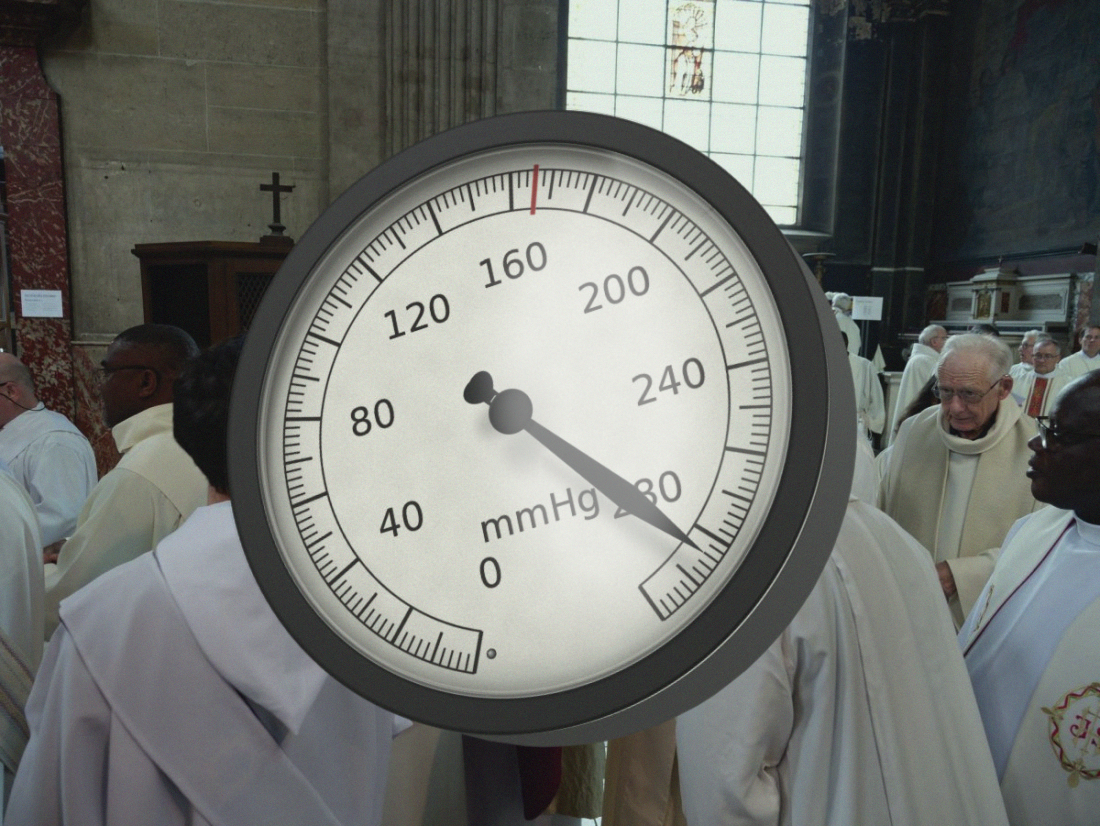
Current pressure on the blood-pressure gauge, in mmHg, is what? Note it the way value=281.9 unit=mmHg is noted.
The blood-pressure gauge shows value=284 unit=mmHg
